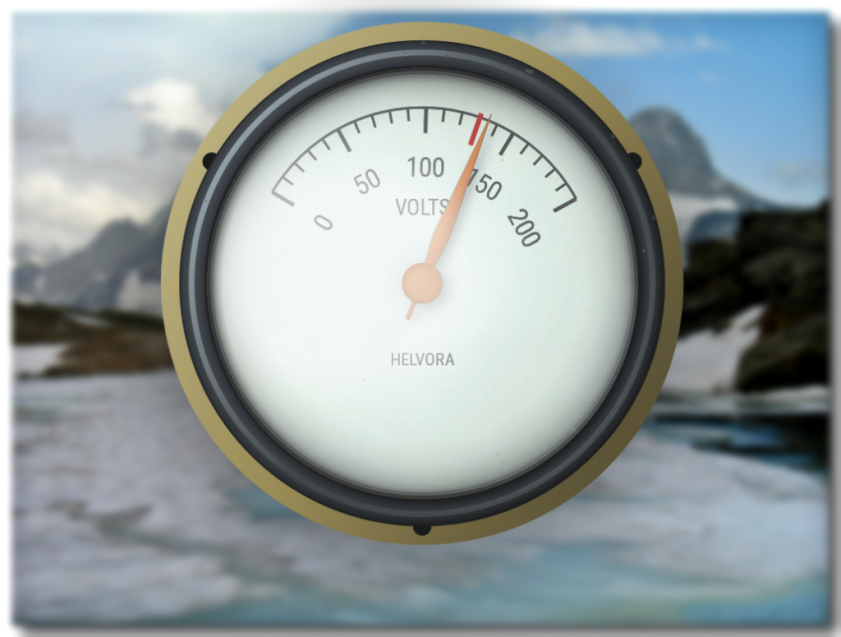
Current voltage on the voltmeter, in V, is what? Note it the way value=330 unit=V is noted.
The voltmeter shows value=135 unit=V
